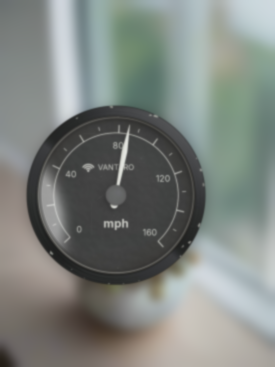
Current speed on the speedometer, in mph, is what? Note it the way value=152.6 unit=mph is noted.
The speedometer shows value=85 unit=mph
